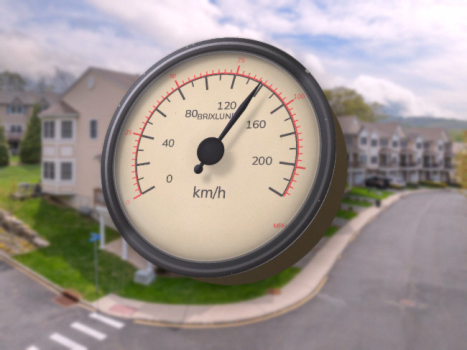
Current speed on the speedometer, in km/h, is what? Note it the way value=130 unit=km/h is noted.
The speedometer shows value=140 unit=km/h
